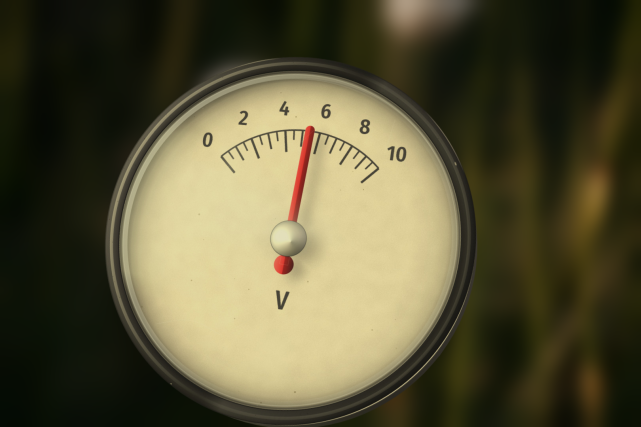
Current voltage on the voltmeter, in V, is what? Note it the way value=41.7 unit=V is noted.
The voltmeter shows value=5.5 unit=V
